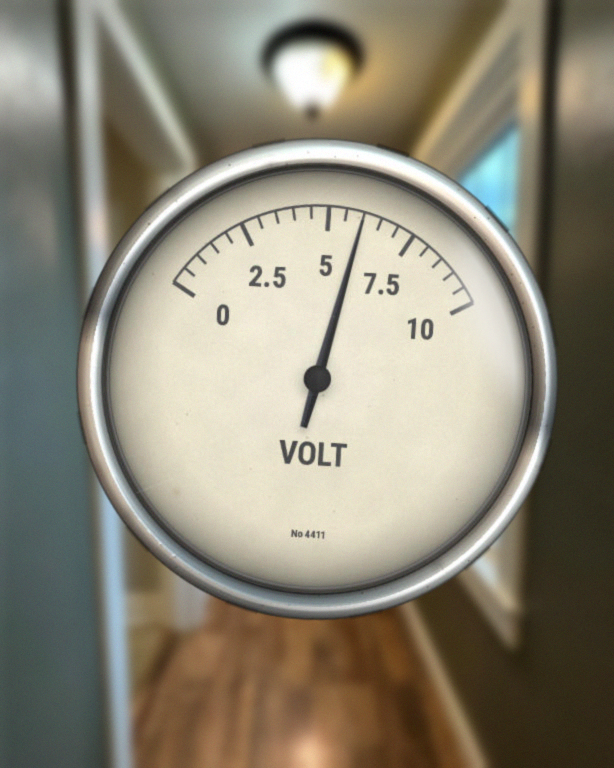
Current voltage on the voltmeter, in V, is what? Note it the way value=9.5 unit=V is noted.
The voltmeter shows value=6 unit=V
